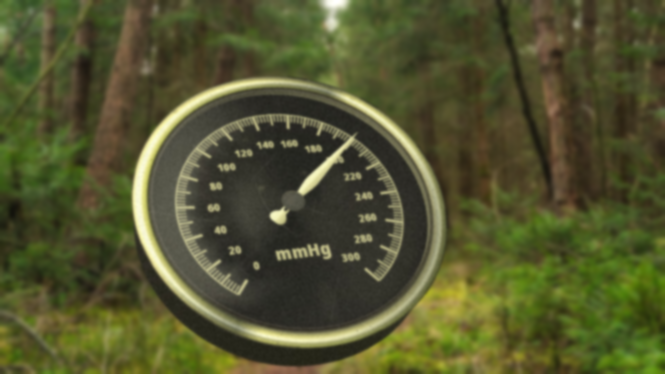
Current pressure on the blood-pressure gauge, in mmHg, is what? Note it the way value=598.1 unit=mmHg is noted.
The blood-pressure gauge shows value=200 unit=mmHg
